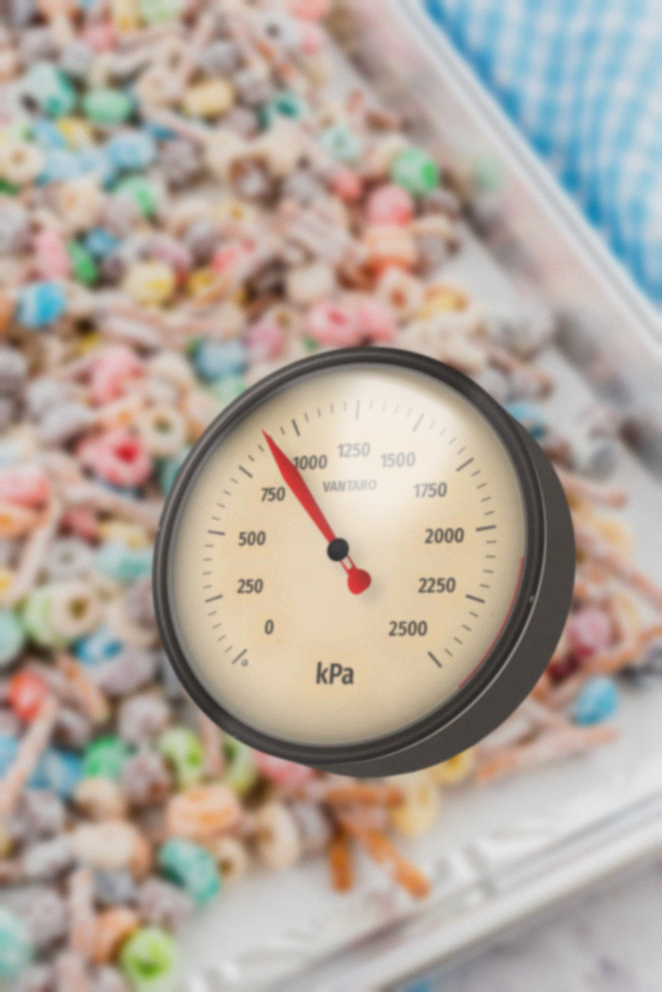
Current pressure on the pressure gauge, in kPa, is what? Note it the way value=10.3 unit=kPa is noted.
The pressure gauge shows value=900 unit=kPa
